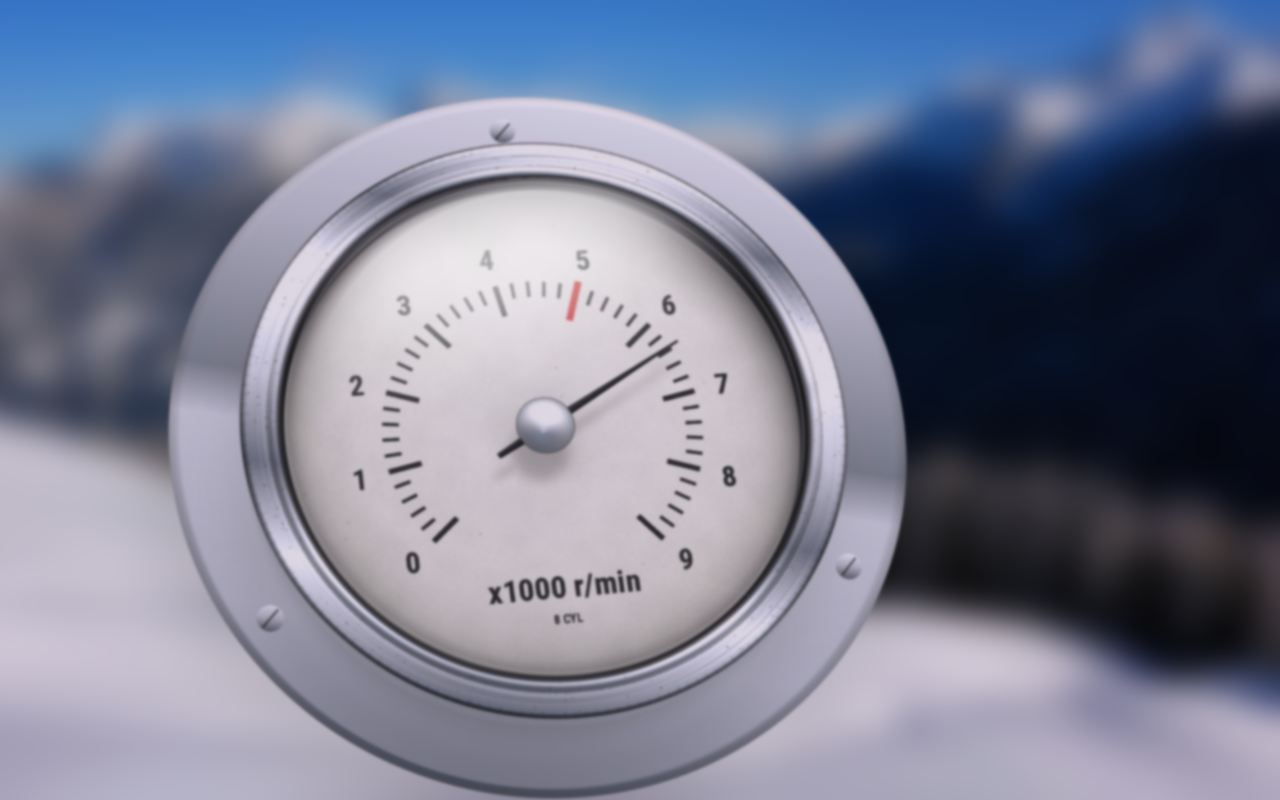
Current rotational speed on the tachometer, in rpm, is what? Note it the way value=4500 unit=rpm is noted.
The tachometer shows value=6400 unit=rpm
